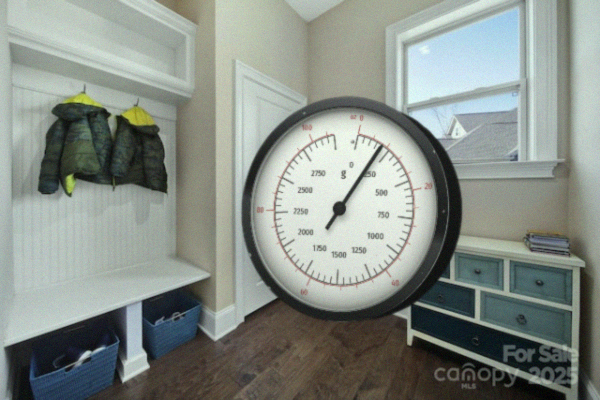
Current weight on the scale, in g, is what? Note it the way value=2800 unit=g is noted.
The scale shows value=200 unit=g
